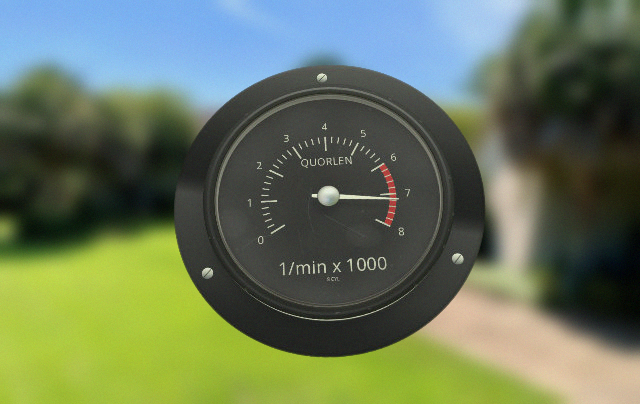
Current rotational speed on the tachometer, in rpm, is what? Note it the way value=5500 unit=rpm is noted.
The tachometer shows value=7200 unit=rpm
